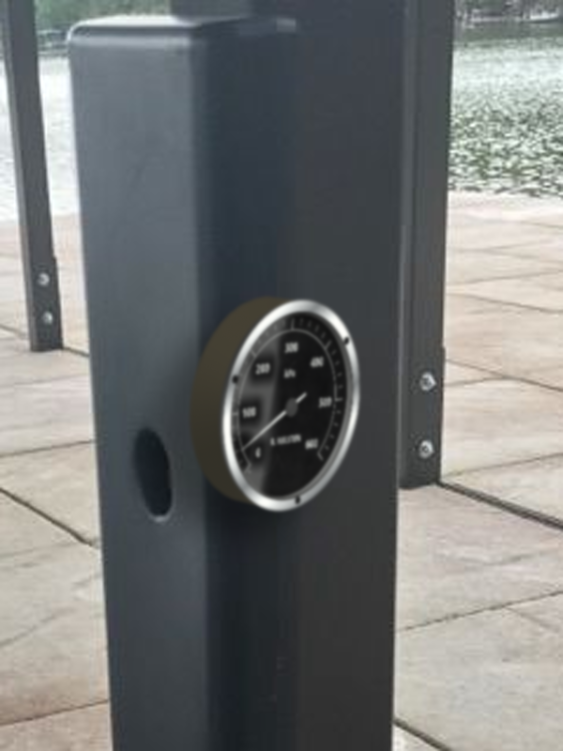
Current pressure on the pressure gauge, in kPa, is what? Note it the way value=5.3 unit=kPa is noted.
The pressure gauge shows value=40 unit=kPa
